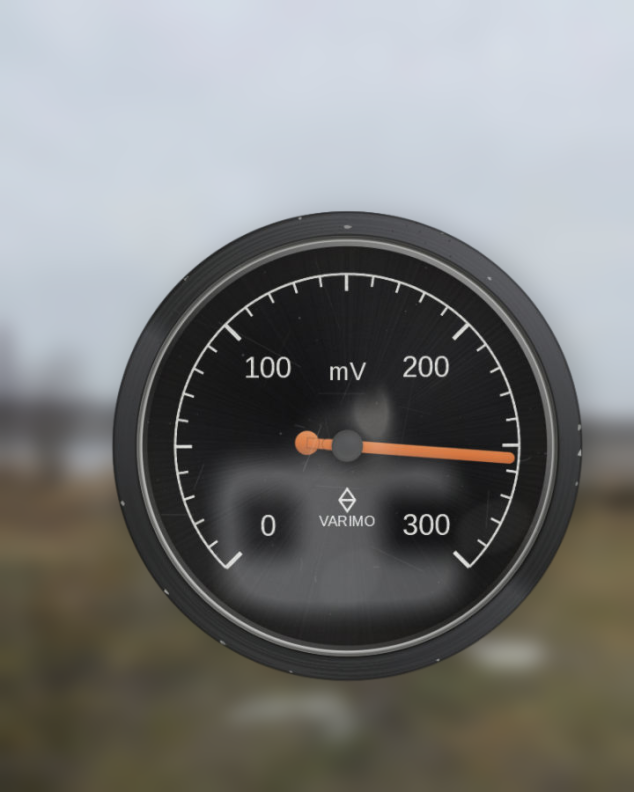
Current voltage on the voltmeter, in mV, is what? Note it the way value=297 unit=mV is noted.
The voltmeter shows value=255 unit=mV
